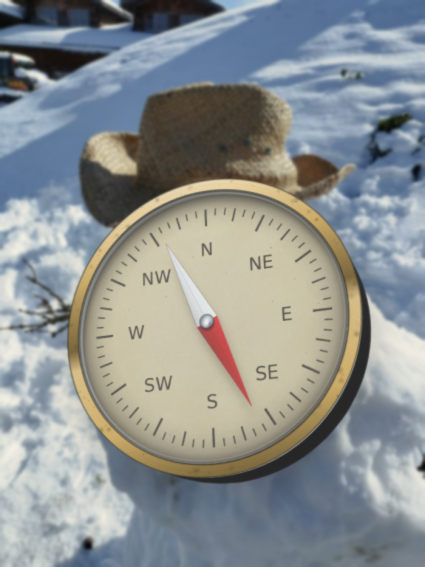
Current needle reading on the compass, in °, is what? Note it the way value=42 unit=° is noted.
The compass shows value=155 unit=°
